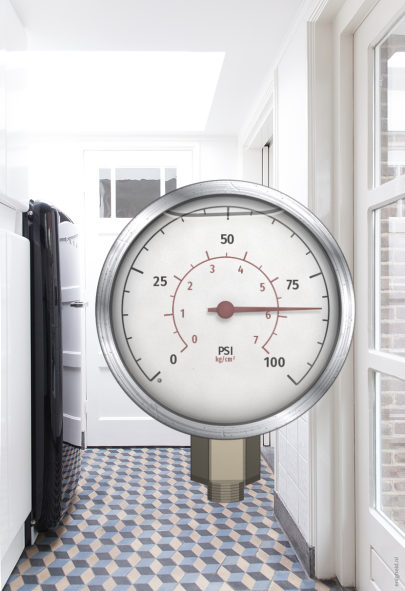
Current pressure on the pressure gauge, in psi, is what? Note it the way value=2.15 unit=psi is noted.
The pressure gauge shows value=82.5 unit=psi
